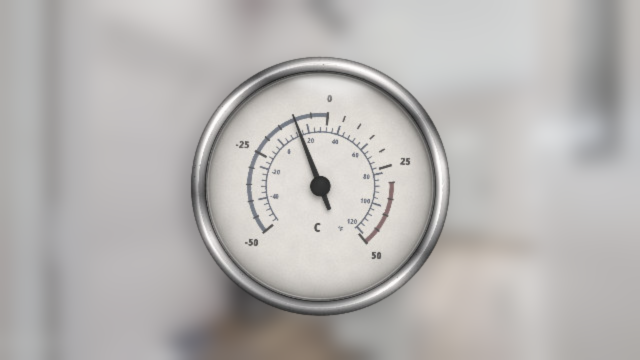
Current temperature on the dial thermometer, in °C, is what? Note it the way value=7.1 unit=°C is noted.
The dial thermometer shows value=-10 unit=°C
